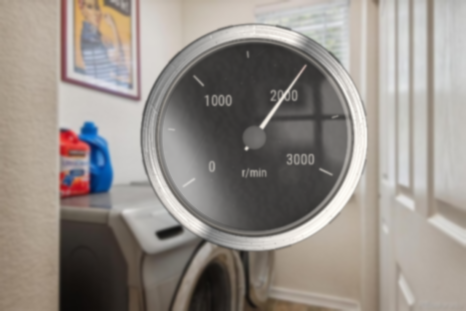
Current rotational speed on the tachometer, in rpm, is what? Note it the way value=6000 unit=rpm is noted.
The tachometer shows value=2000 unit=rpm
